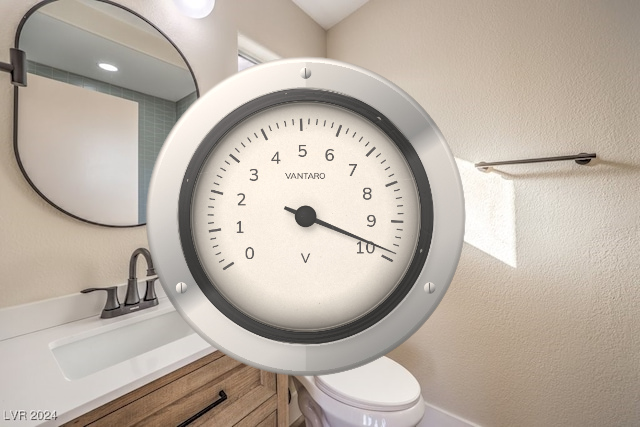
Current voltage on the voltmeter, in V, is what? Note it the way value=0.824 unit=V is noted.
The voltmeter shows value=9.8 unit=V
